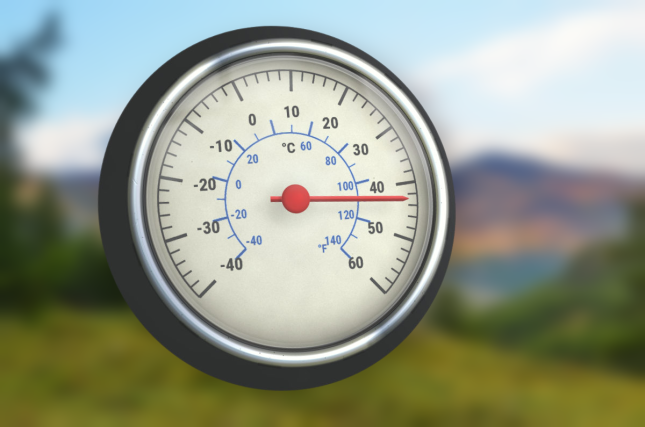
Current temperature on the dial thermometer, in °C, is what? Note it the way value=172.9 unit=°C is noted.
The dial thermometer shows value=43 unit=°C
